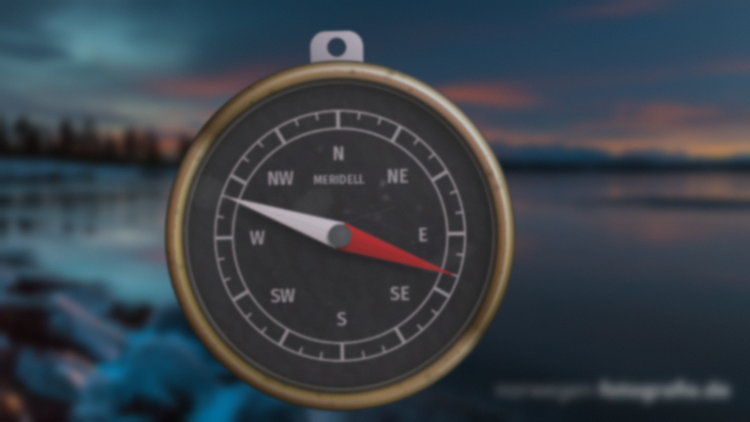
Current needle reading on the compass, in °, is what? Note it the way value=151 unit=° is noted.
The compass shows value=110 unit=°
